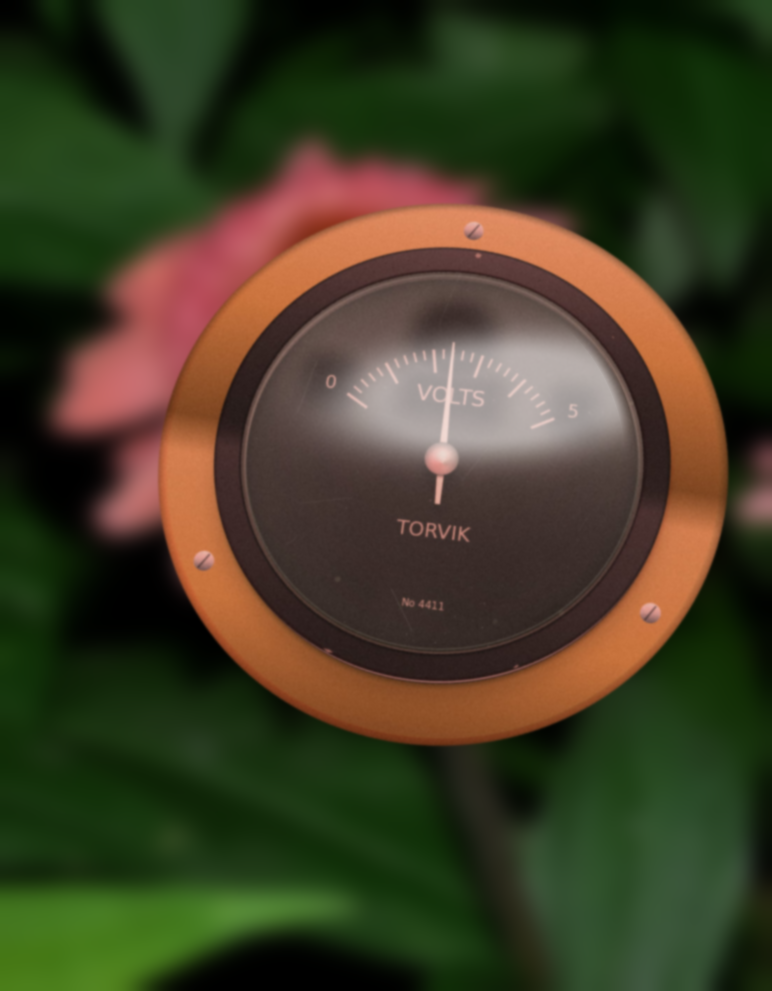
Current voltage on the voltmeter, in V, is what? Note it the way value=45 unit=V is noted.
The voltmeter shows value=2.4 unit=V
